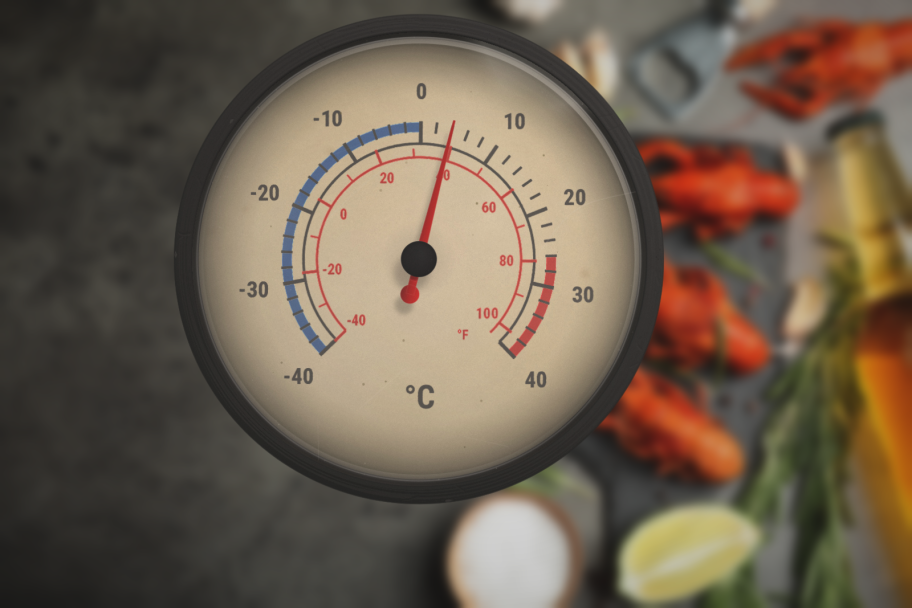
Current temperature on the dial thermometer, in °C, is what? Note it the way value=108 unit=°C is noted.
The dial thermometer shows value=4 unit=°C
